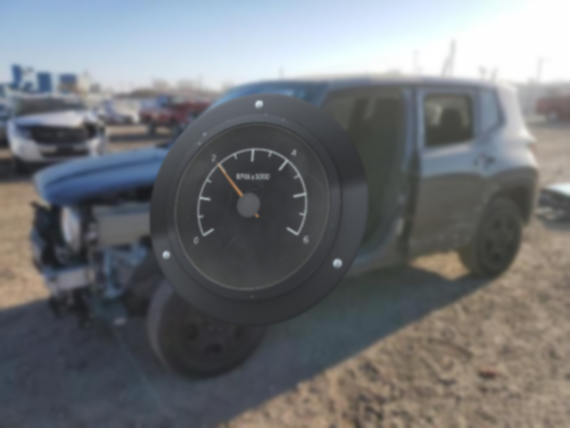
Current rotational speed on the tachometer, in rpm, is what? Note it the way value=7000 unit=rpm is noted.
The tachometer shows value=2000 unit=rpm
